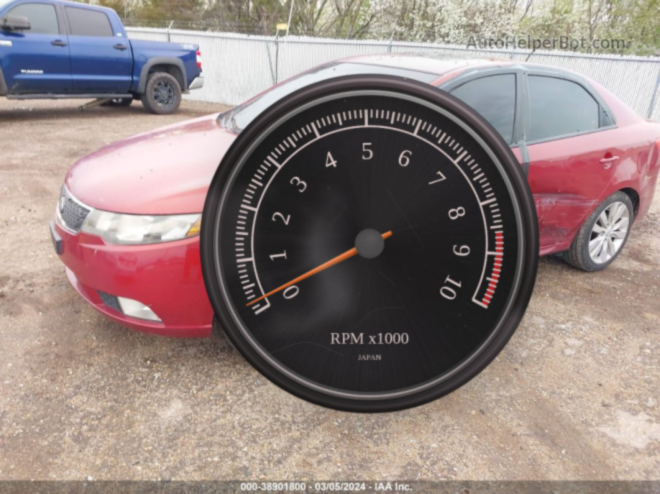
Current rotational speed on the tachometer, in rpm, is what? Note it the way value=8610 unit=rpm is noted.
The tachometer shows value=200 unit=rpm
